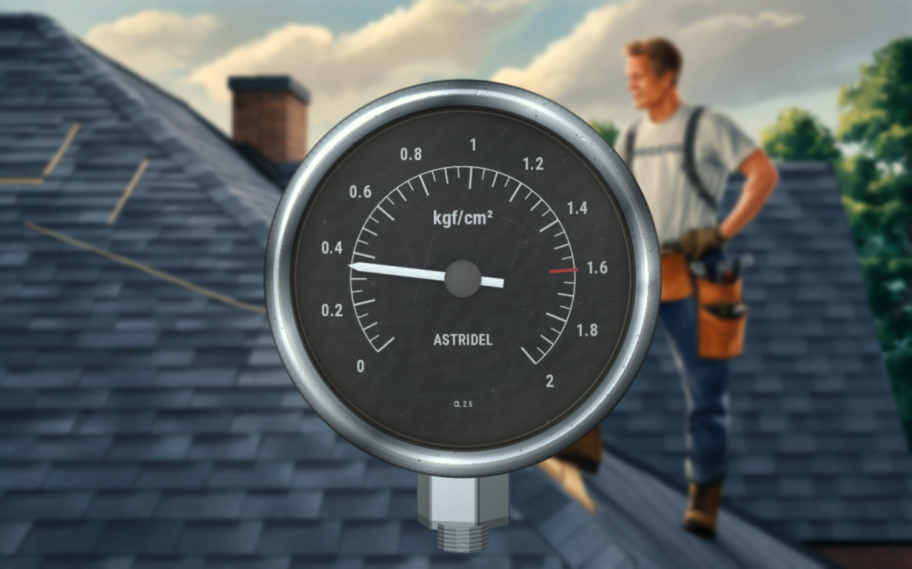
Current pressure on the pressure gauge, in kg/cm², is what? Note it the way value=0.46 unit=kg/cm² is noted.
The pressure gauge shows value=0.35 unit=kg/cm²
